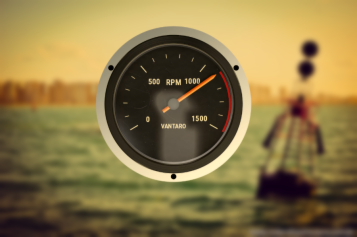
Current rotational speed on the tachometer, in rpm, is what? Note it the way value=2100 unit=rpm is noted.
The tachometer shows value=1100 unit=rpm
